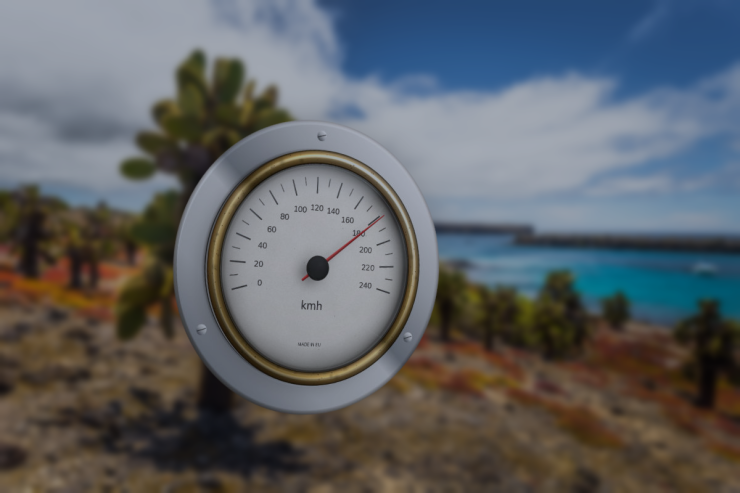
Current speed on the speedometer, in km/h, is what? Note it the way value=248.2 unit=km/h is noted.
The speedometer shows value=180 unit=km/h
